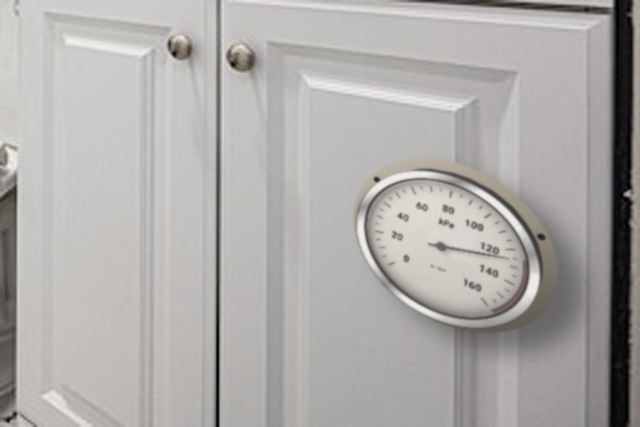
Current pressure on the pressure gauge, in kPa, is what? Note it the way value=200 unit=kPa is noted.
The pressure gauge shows value=125 unit=kPa
